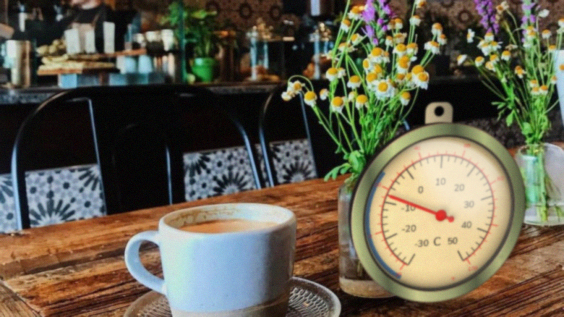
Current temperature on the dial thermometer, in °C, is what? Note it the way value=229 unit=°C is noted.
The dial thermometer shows value=-8 unit=°C
